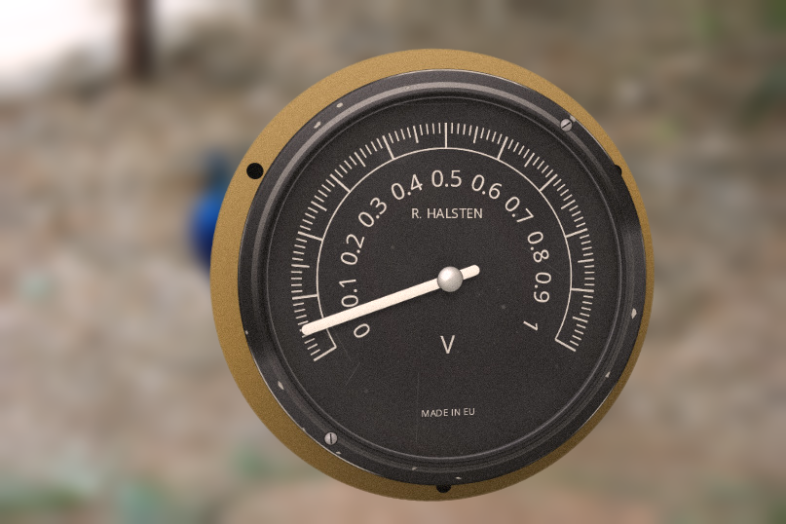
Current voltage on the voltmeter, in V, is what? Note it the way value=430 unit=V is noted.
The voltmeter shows value=0.05 unit=V
